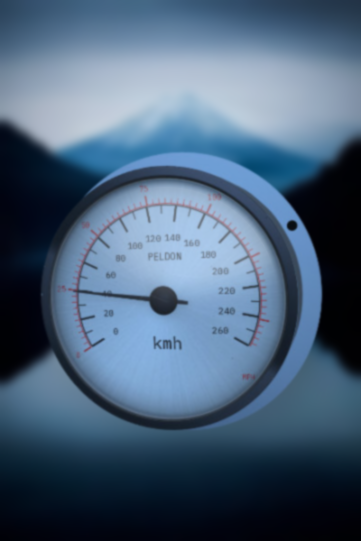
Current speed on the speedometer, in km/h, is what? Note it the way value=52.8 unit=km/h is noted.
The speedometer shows value=40 unit=km/h
